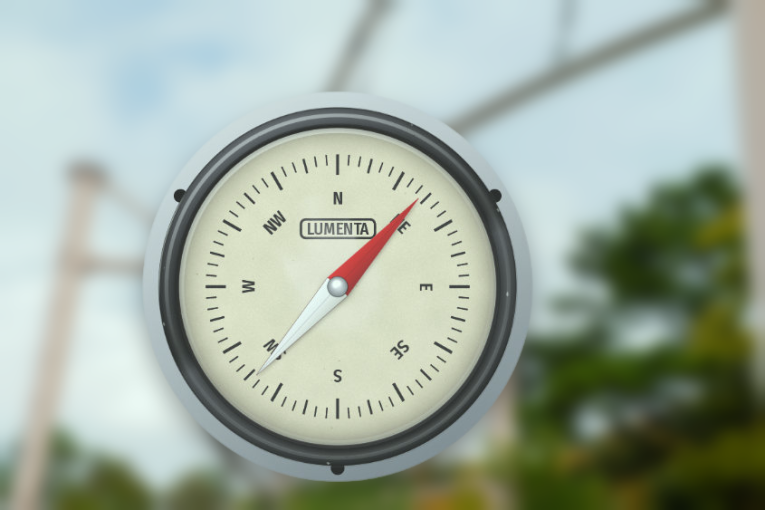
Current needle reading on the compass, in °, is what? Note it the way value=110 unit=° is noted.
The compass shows value=42.5 unit=°
